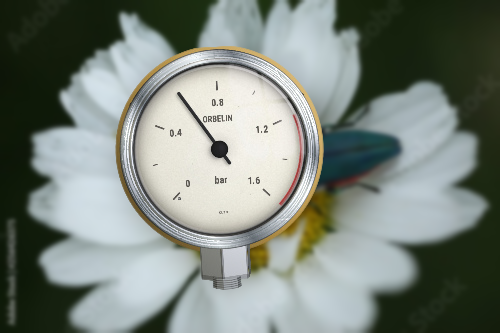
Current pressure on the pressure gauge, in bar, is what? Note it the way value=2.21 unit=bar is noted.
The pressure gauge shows value=0.6 unit=bar
